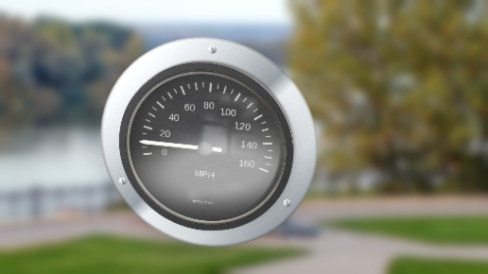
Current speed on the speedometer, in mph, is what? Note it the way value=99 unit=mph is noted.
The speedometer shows value=10 unit=mph
